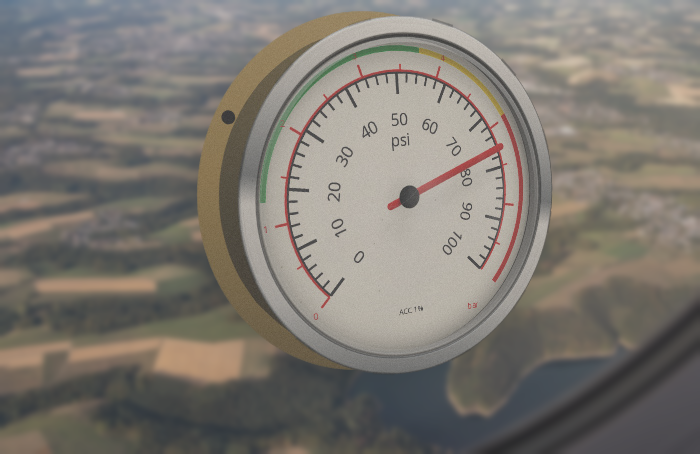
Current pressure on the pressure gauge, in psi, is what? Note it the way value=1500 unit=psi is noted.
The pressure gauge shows value=76 unit=psi
